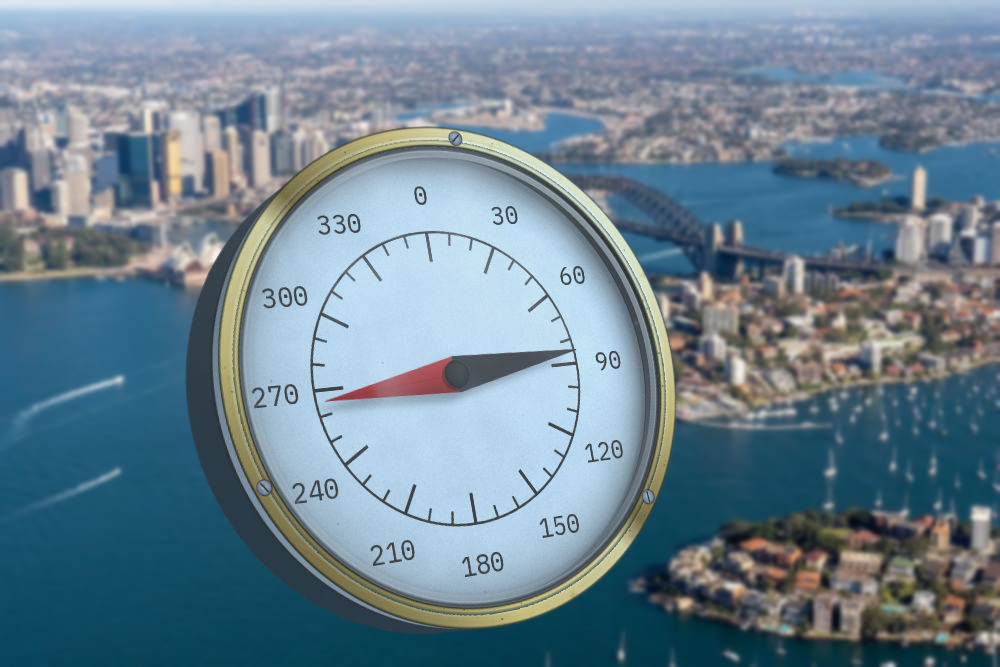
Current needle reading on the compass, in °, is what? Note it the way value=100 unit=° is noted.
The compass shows value=265 unit=°
